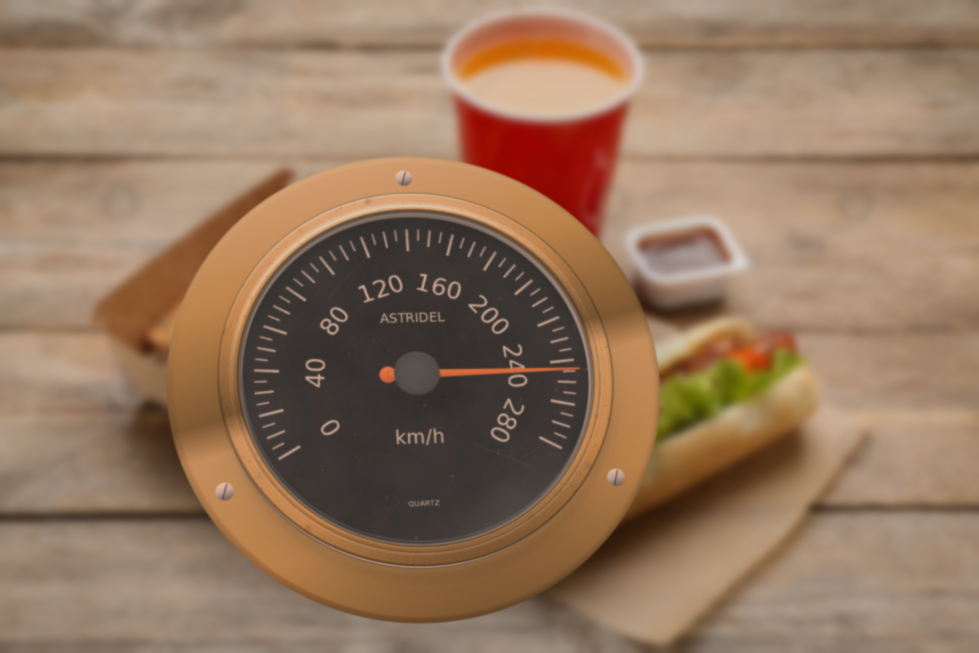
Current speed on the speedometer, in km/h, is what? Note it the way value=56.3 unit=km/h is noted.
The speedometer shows value=245 unit=km/h
